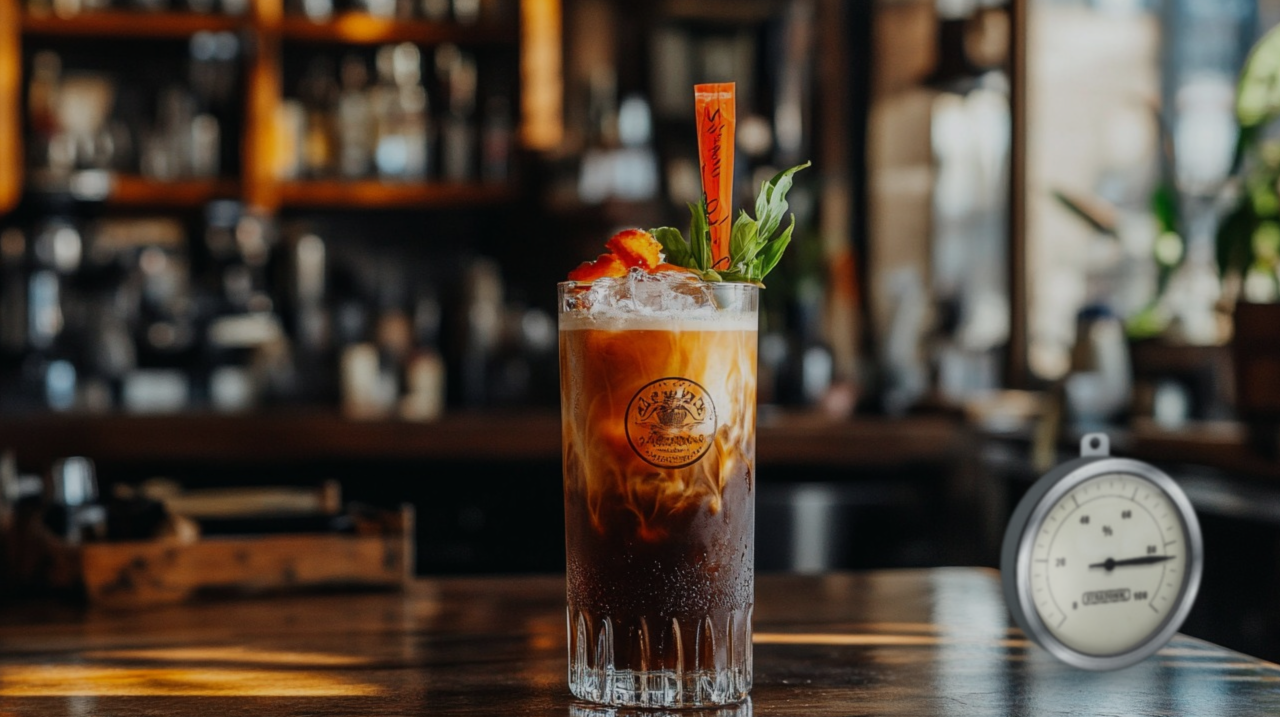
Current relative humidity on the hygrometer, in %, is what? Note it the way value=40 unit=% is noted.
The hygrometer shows value=84 unit=%
